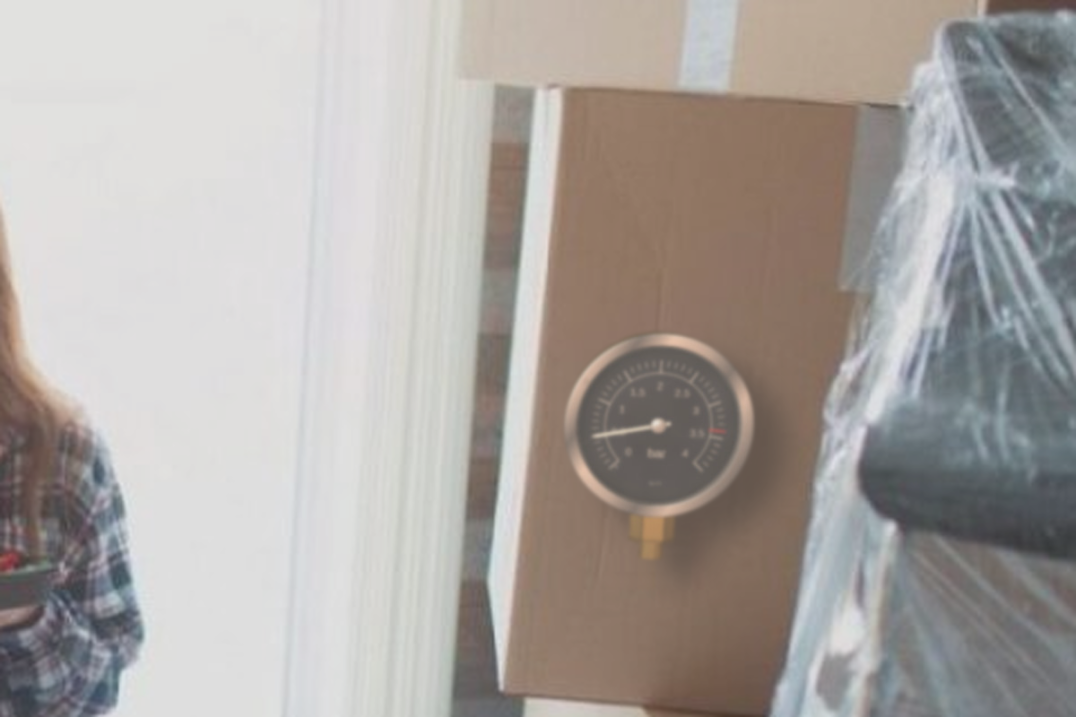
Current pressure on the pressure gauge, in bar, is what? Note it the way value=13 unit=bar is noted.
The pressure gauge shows value=0.5 unit=bar
